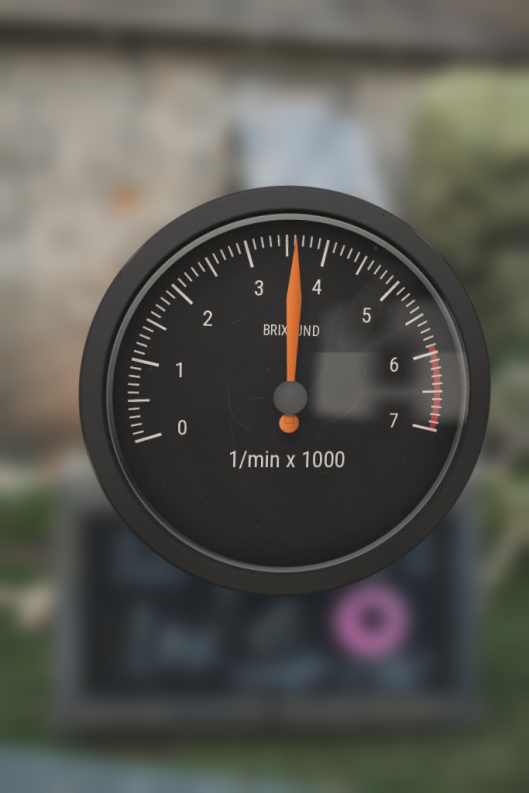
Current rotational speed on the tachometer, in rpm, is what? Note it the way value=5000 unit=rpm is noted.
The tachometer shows value=3600 unit=rpm
